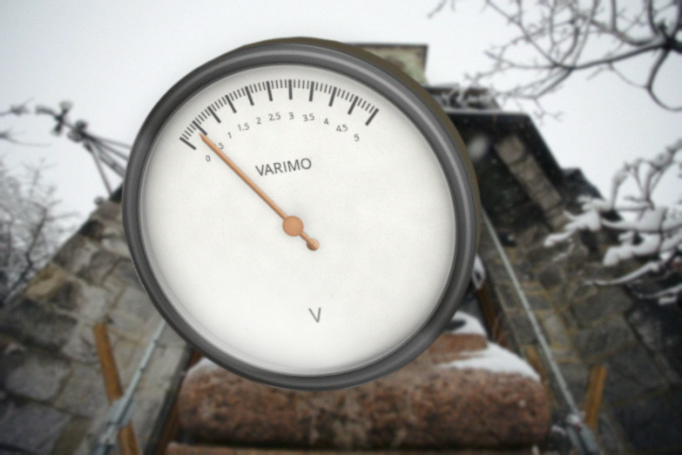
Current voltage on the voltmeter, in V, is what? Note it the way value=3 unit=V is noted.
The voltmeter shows value=0.5 unit=V
